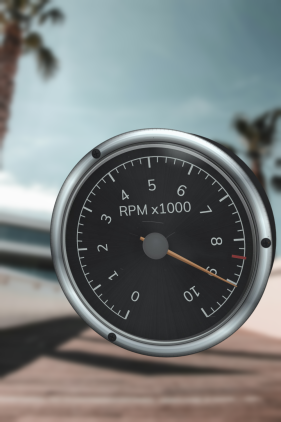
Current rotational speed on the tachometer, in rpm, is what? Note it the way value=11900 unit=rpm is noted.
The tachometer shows value=9000 unit=rpm
